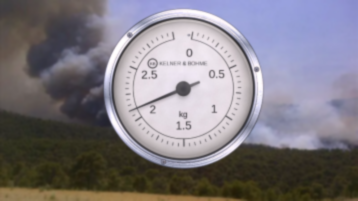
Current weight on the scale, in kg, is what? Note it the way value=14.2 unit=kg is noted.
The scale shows value=2.1 unit=kg
